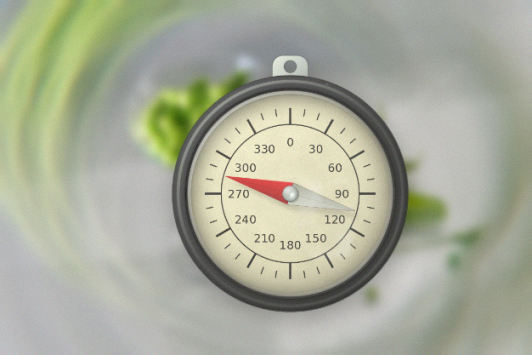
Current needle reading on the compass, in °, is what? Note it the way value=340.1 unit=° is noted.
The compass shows value=285 unit=°
